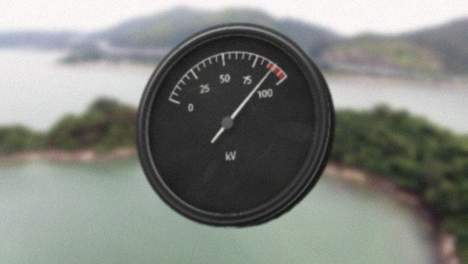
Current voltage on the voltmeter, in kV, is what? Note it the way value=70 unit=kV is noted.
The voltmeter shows value=90 unit=kV
